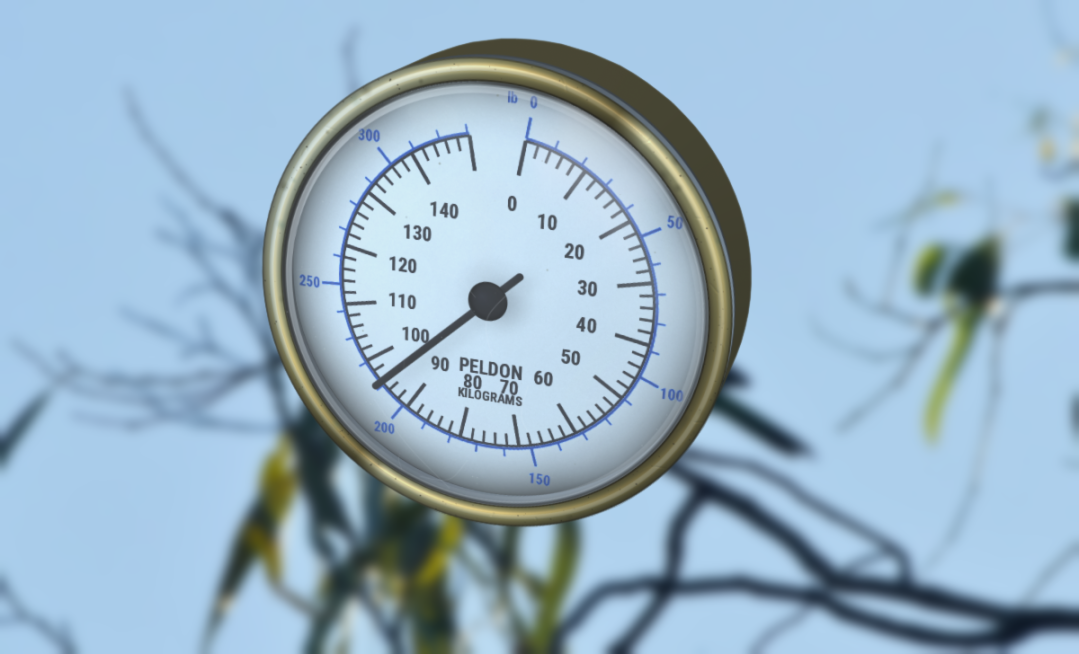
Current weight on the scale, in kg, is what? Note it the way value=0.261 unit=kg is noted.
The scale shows value=96 unit=kg
